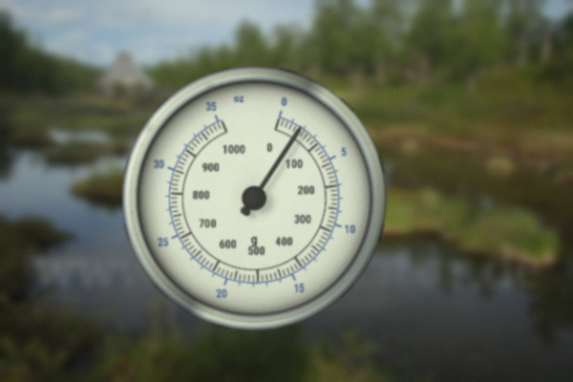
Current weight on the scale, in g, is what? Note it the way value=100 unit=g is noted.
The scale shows value=50 unit=g
